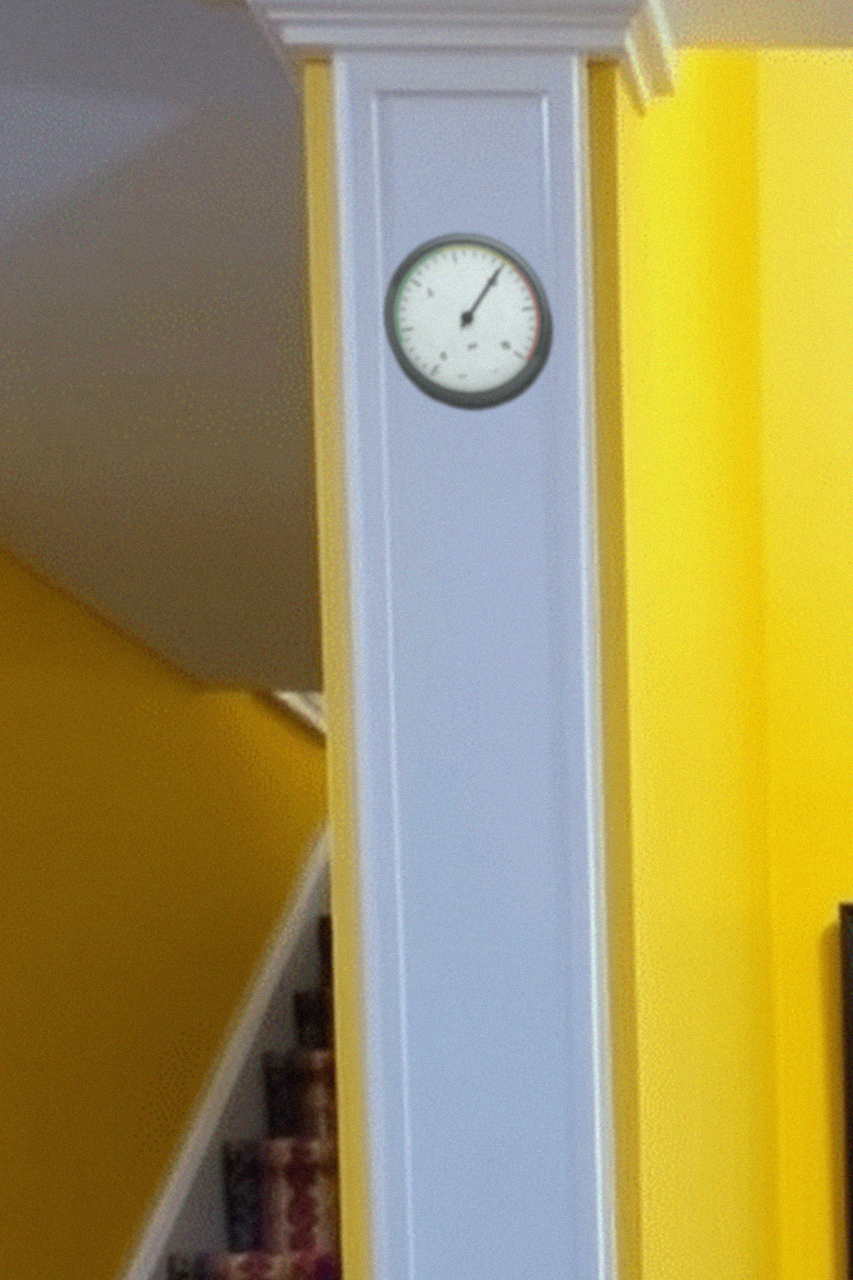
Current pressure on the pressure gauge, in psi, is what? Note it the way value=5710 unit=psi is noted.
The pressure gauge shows value=10 unit=psi
